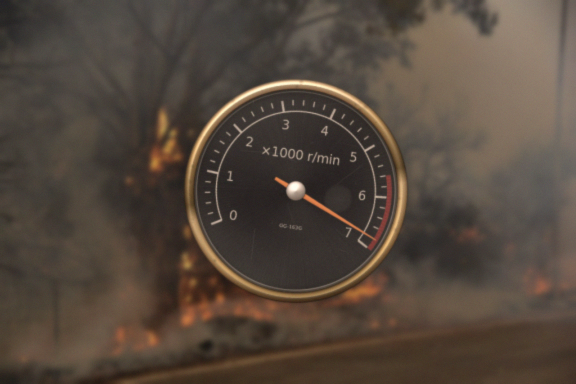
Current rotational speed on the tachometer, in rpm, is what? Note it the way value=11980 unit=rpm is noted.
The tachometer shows value=6800 unit=rpm
